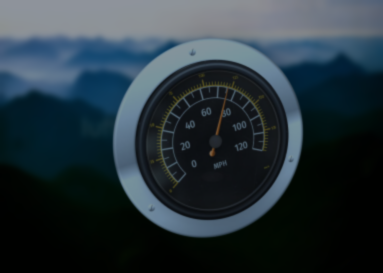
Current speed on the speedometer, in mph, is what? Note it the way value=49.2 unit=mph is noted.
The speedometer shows value=75 unit=mph
